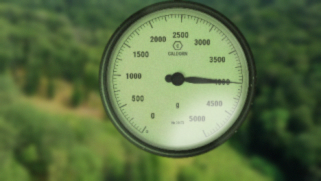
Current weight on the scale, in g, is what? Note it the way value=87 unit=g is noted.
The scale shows value=4000 unit=g
